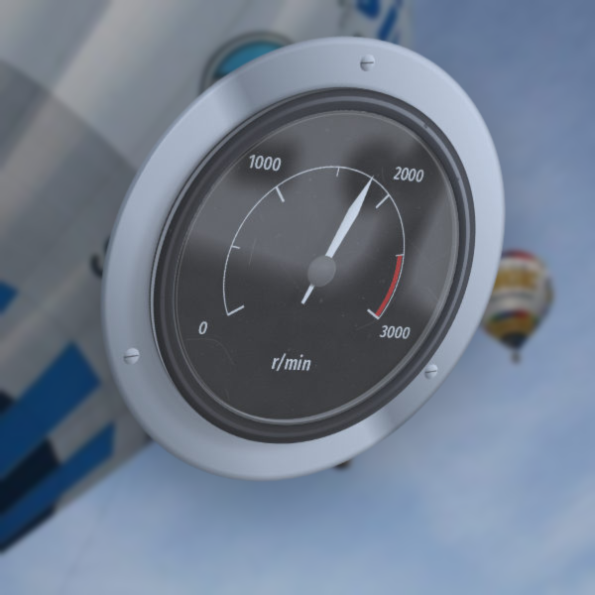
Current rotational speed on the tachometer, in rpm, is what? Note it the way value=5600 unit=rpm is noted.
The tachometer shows value=1750 unit=rpm
